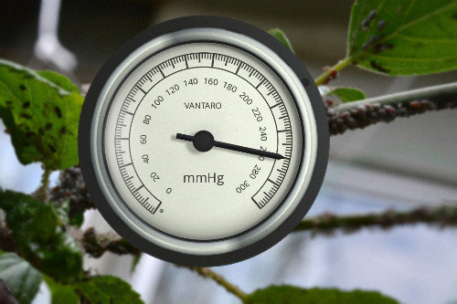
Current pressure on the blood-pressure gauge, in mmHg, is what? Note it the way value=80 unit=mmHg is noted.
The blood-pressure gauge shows value=260 unit=mmHg
